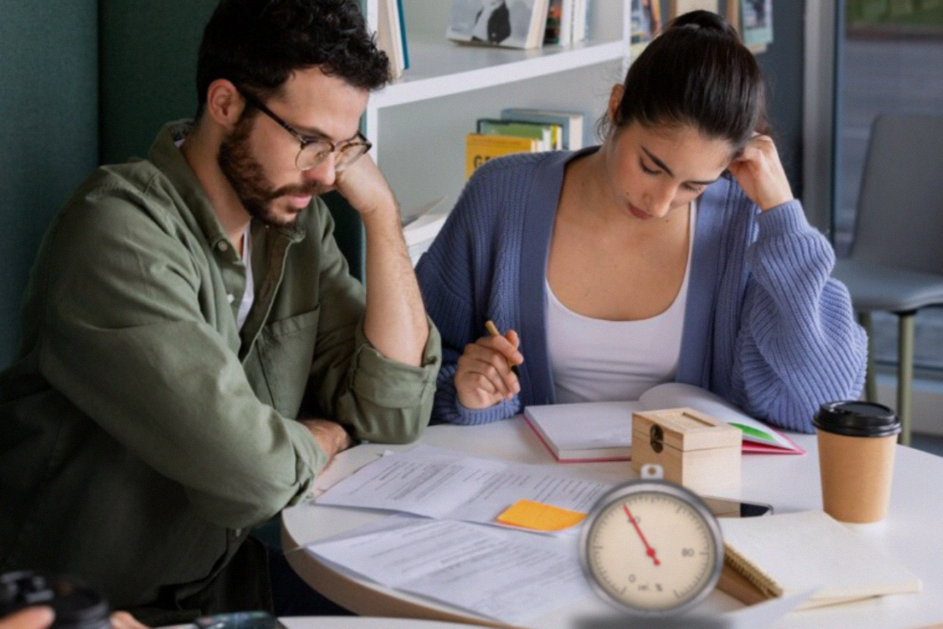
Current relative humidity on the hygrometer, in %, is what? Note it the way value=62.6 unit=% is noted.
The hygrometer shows value=40 unit=%
